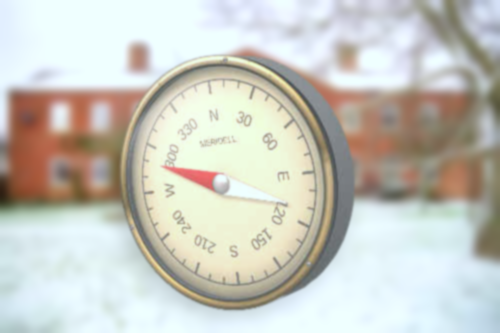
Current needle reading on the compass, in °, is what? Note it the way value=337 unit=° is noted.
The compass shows value=290 unit=°
